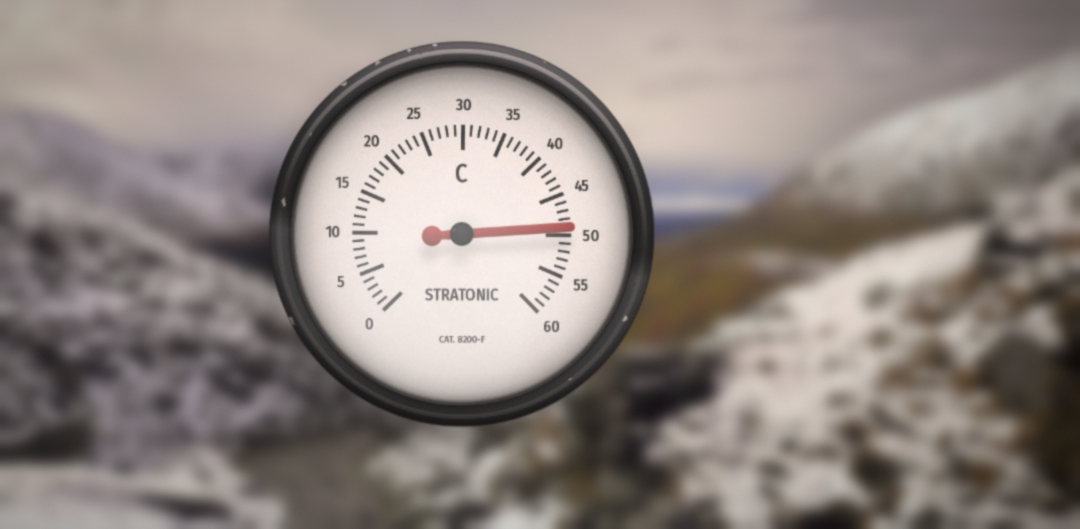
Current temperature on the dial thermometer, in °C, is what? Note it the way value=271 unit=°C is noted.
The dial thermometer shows value=49 unit=°C
